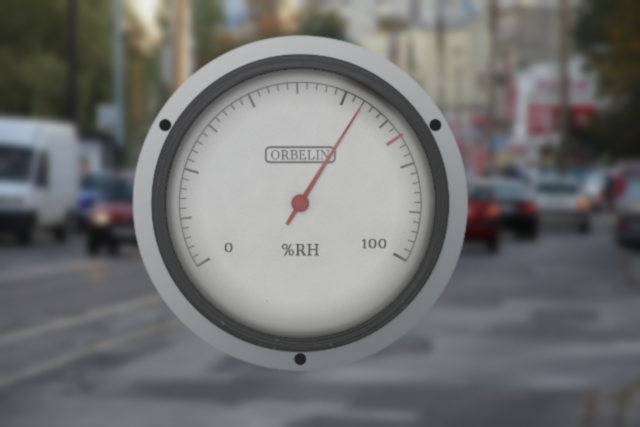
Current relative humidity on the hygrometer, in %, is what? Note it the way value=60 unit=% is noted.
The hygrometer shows value=64 unit=%
